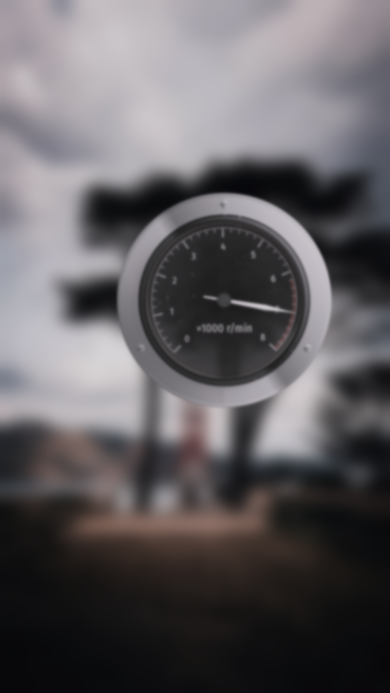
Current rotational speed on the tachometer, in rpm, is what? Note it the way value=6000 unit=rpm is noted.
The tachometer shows value=7000 unit=rpm
